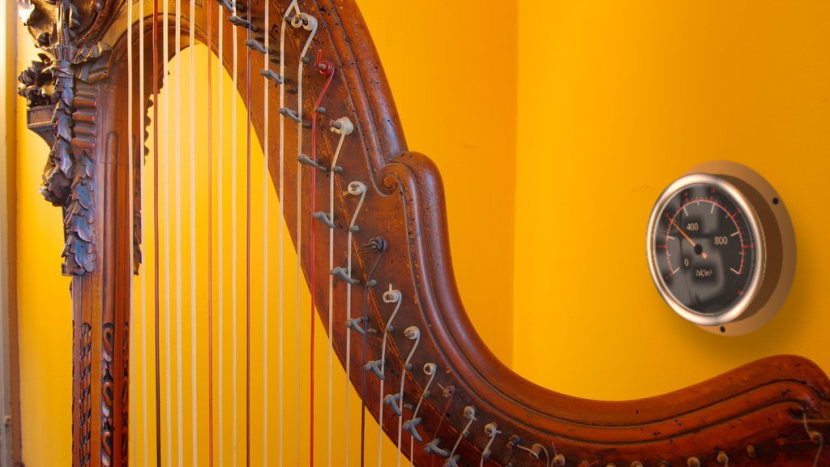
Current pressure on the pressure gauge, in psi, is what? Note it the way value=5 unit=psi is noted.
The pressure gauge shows value=300 unit=psi
